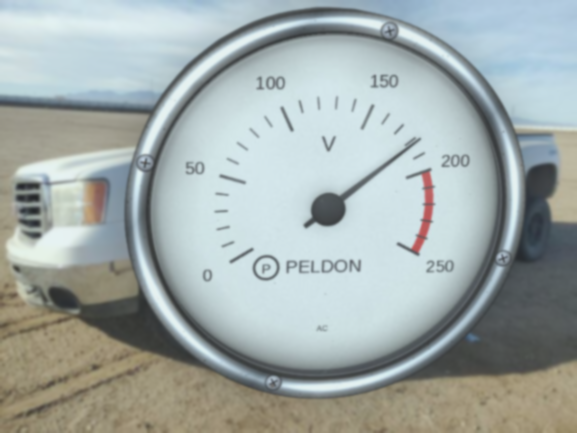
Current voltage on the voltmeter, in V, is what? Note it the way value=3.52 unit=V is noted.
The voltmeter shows value=180 unit=V
